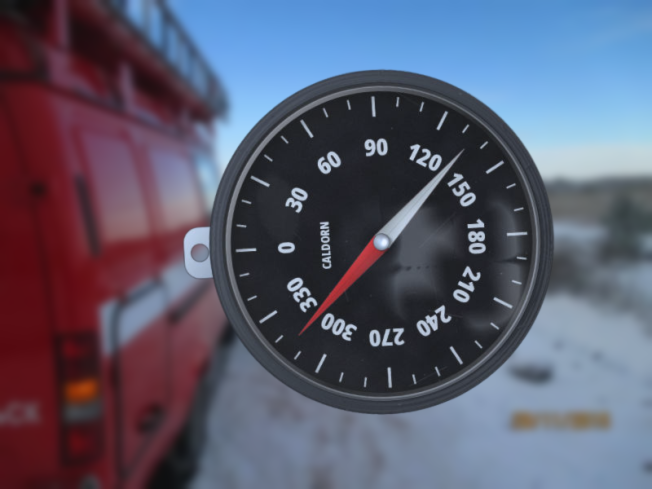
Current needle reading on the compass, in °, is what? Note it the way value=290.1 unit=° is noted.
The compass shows value=315 unit=°
